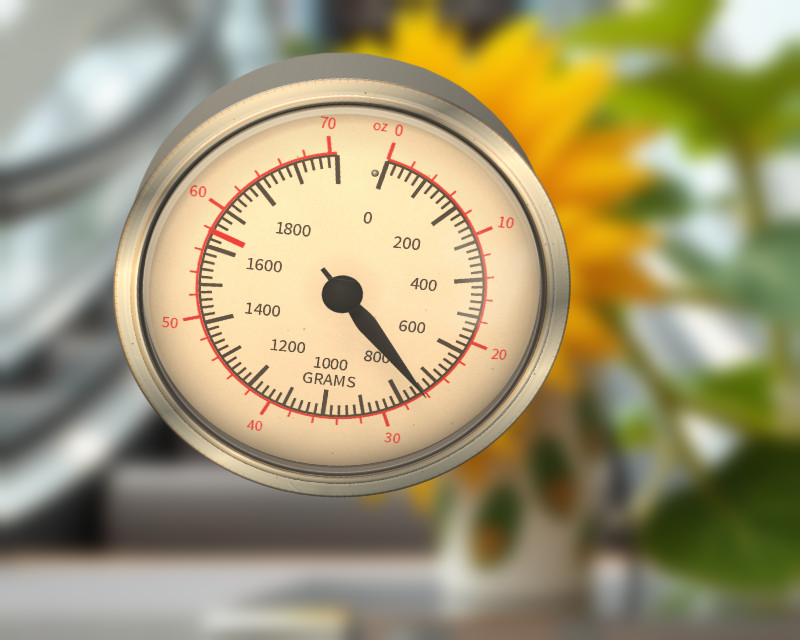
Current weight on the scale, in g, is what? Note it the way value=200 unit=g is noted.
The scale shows value=740 unit=g
